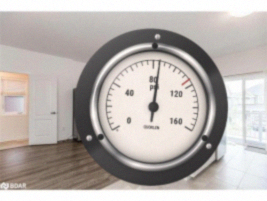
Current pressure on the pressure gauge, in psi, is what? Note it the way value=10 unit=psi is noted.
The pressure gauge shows value=85 unit=psi
